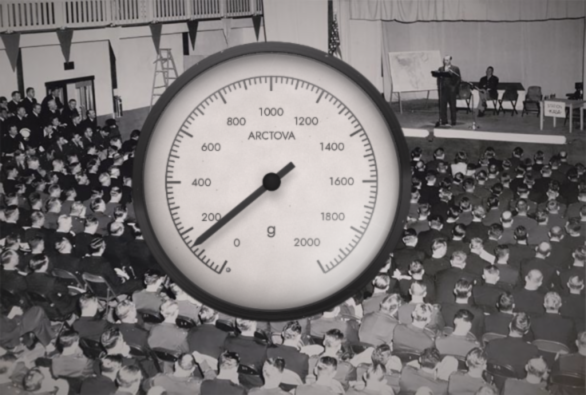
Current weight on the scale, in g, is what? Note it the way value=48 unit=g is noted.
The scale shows value=140 unit=g
